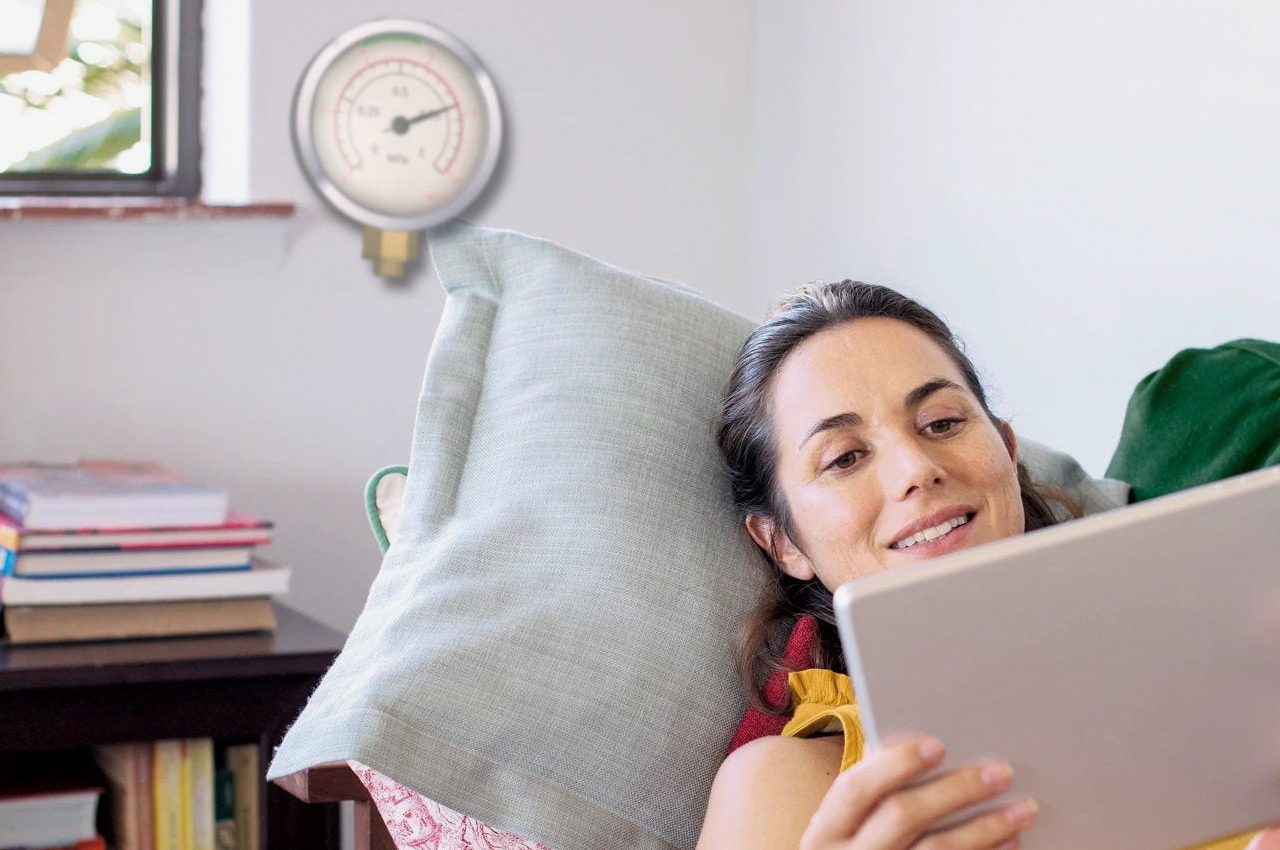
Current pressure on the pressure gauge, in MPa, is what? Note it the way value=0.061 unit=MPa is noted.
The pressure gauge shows value=0.75 unit=MPa
